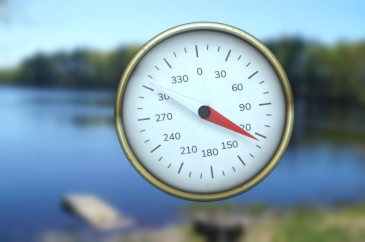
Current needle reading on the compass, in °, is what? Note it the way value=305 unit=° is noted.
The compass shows value=125 unit=°
